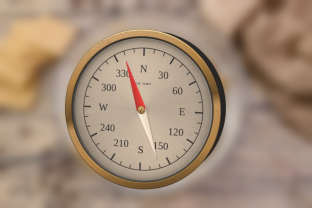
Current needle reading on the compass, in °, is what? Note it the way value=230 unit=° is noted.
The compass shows value=340 unit=°
